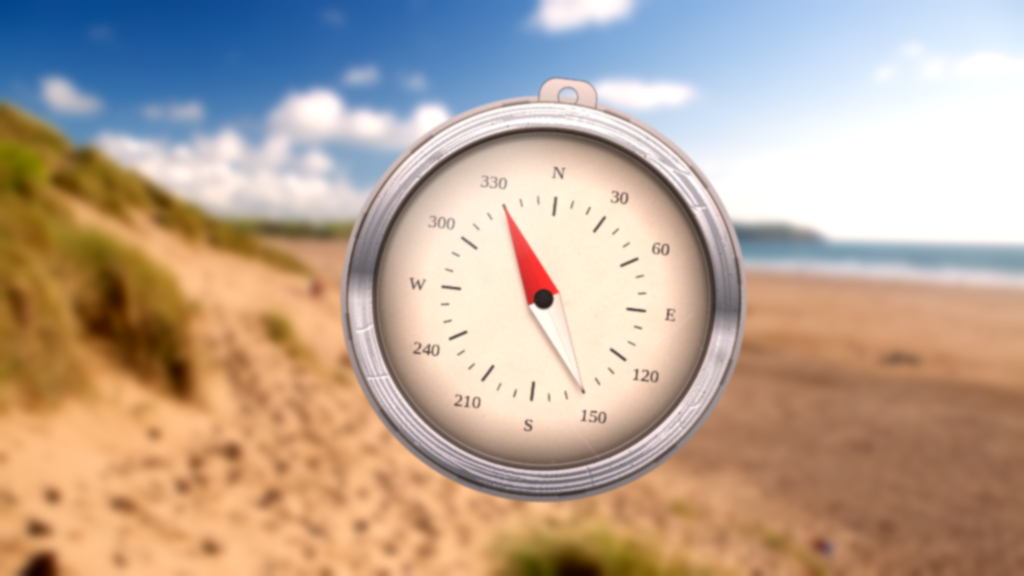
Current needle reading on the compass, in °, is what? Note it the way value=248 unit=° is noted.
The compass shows value=330 unit=°
